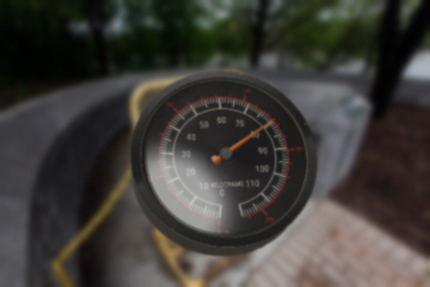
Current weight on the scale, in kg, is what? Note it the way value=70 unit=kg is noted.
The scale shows value=80 unit=kg
